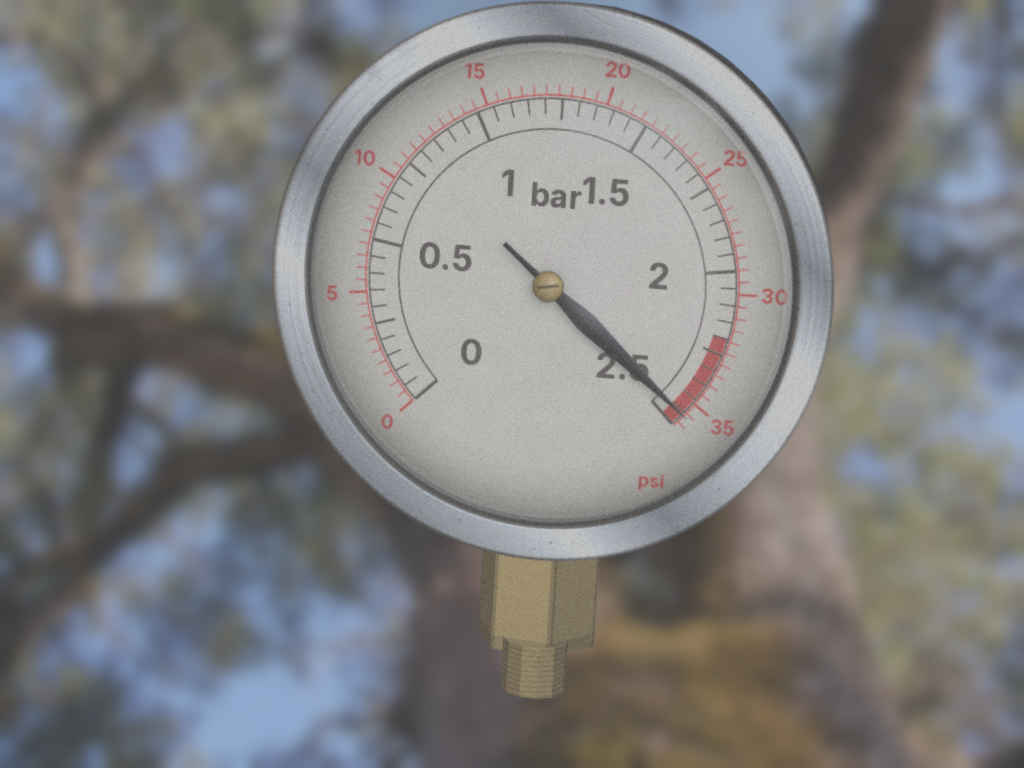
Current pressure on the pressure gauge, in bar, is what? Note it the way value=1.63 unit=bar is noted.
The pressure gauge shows value=2.45 unit=bar
